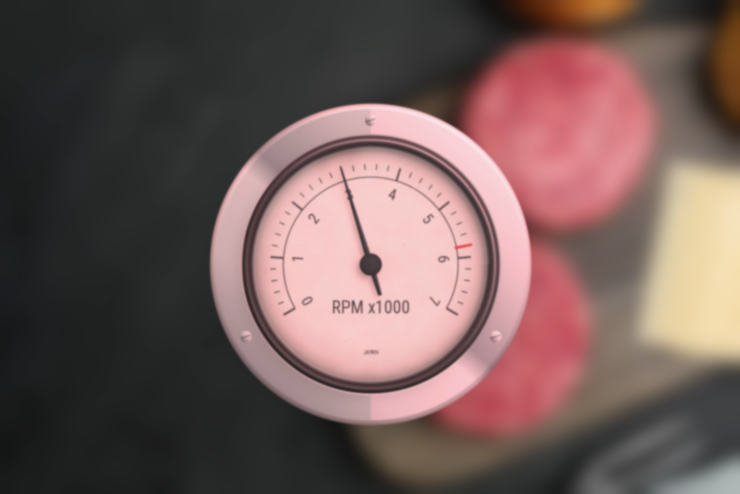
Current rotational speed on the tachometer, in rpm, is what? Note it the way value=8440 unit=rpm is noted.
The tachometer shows value=3000 unit=rpm
